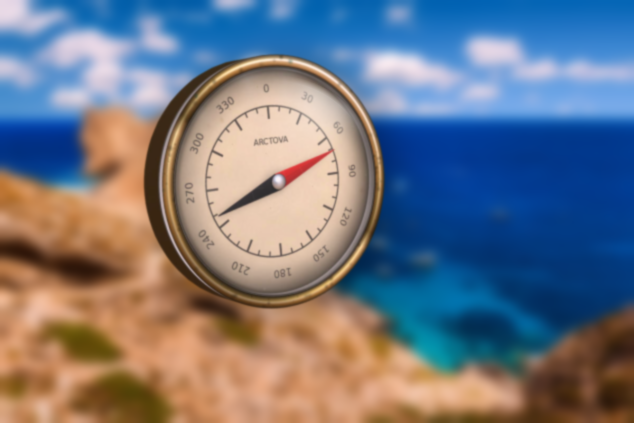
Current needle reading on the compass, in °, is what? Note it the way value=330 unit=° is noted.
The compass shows value=70 unit=°
